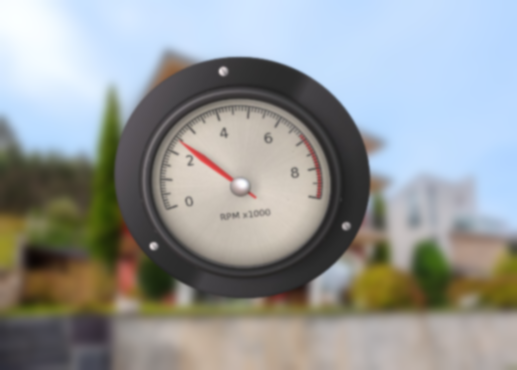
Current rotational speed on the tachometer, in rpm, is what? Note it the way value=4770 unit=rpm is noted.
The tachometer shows value=2500 unit=rpm
